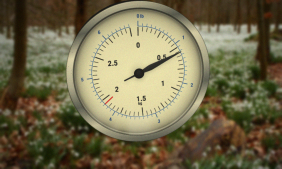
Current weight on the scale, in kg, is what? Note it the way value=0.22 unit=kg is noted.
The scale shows value=0.55 unit=kg
